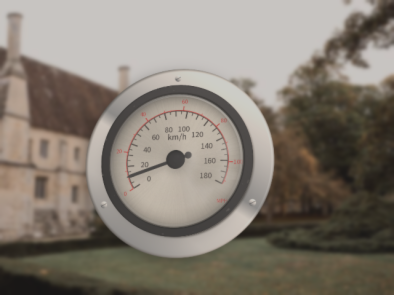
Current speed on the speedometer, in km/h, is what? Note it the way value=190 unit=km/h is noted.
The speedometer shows value=10 unit=km/h
